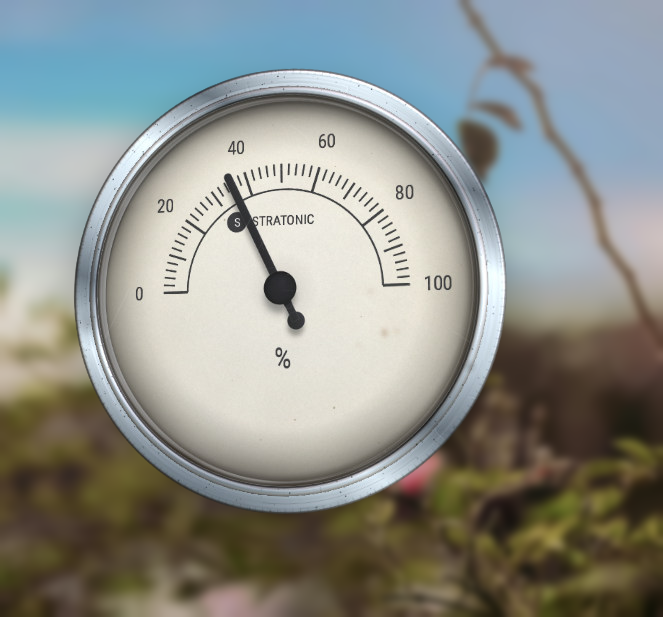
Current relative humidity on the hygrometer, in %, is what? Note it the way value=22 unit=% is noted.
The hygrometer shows value=36 unit=%
